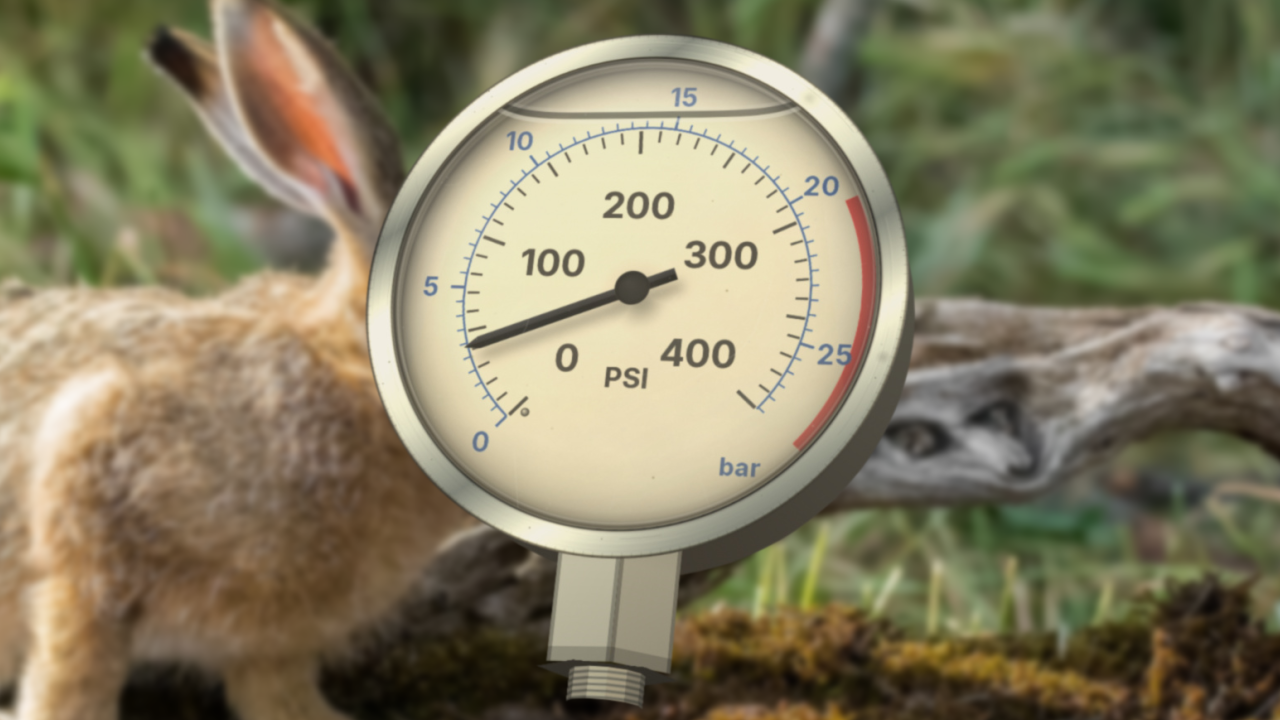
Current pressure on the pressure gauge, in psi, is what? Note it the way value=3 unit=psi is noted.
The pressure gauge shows value=40 unit=psi
